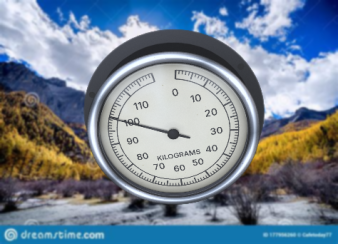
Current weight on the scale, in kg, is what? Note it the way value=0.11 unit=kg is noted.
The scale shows value=100 unit=kg
